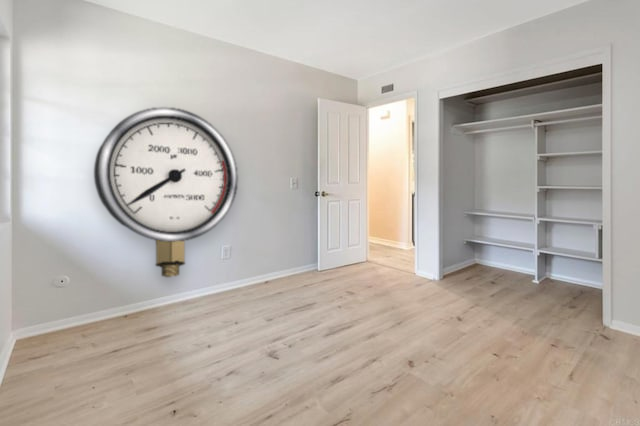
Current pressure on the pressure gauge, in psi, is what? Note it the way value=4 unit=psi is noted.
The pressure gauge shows value=200 unit=psi
